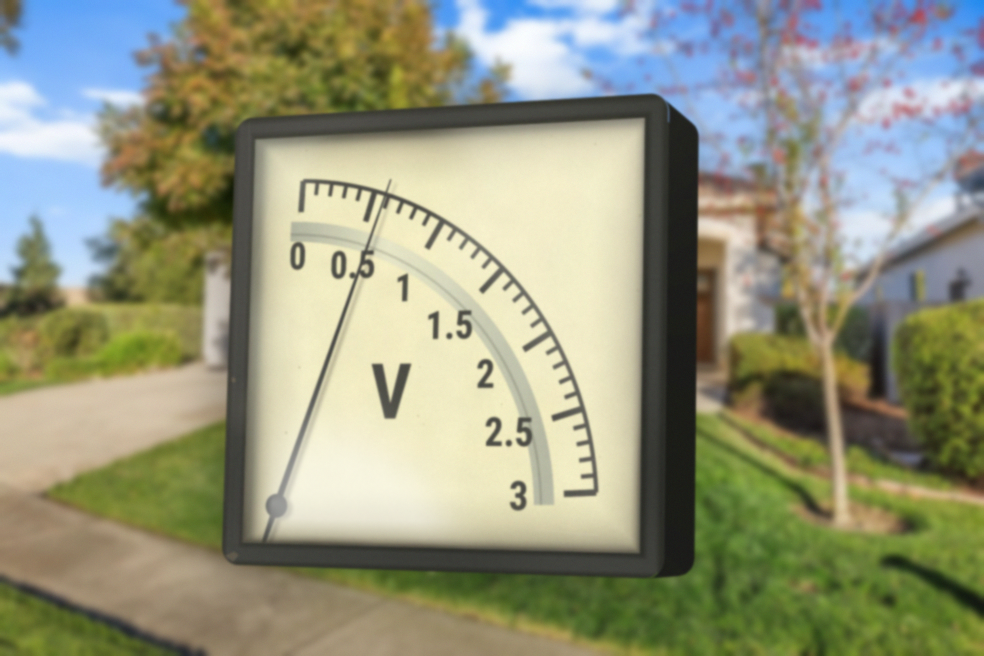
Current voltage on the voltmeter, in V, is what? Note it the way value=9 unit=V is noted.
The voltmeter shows value=0.6 unit=V
